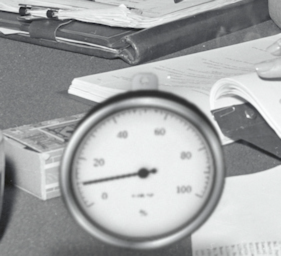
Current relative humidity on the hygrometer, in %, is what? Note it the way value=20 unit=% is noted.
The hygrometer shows value=10 unit=%
